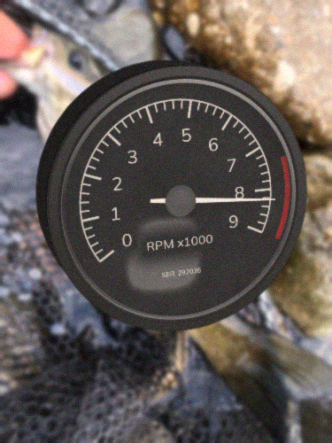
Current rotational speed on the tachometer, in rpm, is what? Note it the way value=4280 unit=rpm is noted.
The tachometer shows value=8200 unit=rpm
